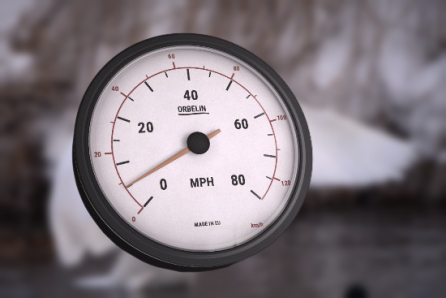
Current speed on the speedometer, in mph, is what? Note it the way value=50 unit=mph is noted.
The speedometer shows value=5 unit=mph
